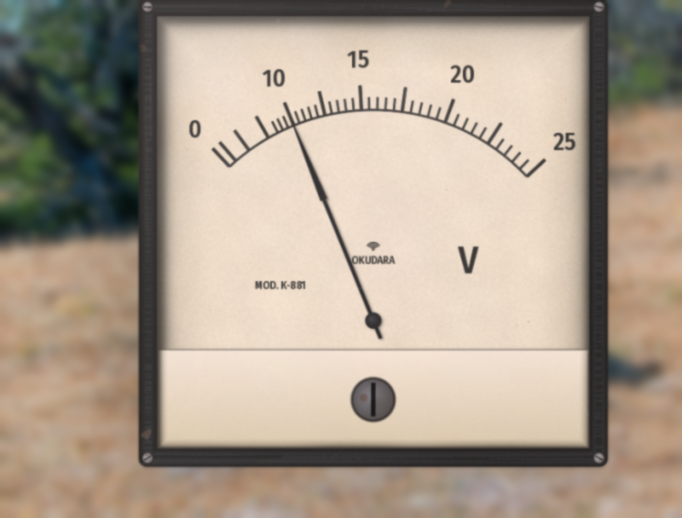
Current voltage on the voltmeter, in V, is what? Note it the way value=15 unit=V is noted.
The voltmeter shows value=10 unit=V
